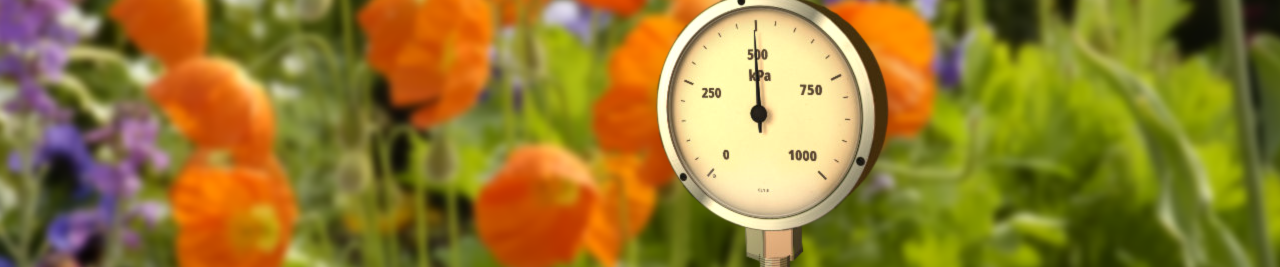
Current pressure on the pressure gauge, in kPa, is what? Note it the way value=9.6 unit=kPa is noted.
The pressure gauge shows value=500 unit=kPa
